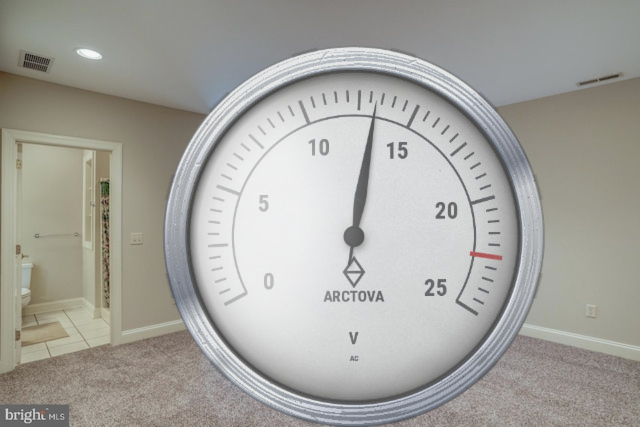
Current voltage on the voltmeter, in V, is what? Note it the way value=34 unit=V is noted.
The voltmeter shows value=13.25 unit=V
